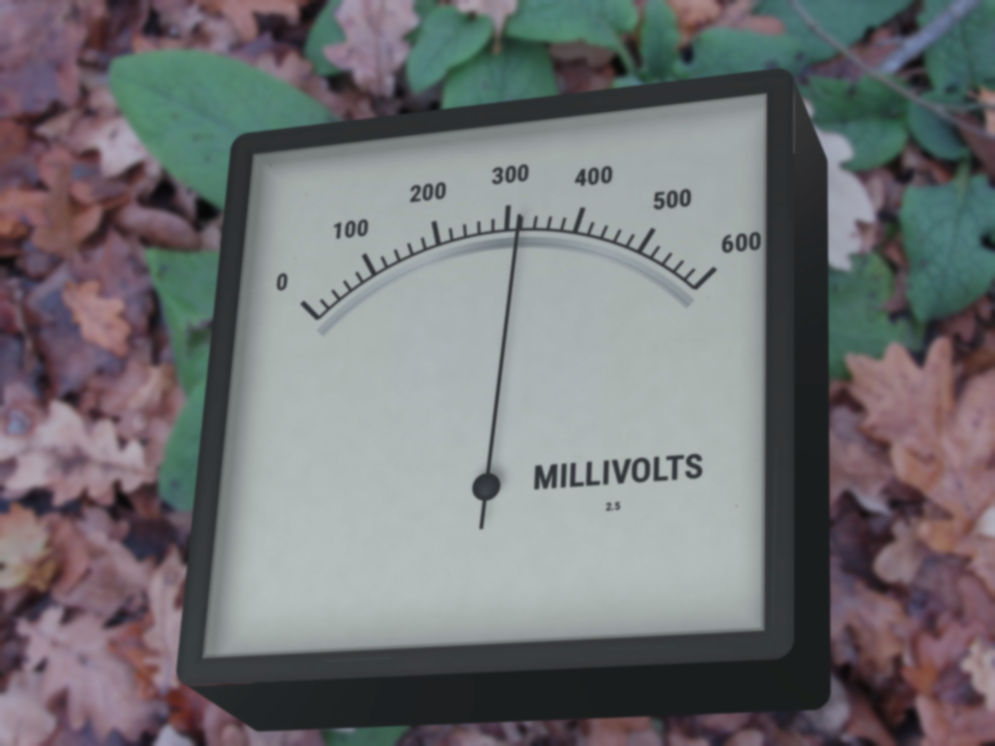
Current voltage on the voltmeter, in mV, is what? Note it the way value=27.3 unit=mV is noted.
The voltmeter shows value=320 unit=mV
